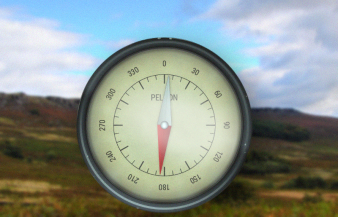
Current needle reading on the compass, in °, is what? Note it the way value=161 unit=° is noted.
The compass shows value=185 unit=°
